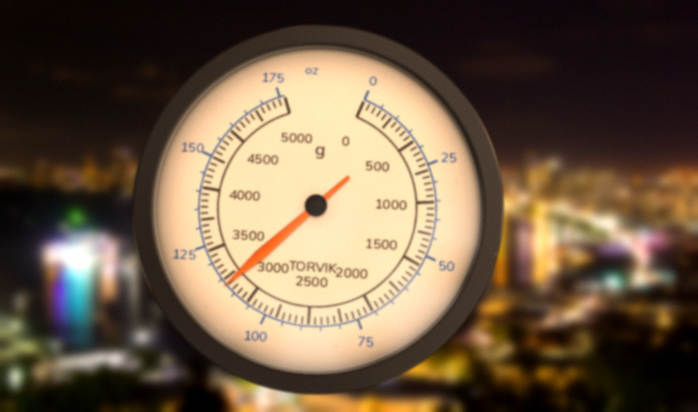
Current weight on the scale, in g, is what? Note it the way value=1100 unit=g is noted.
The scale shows value=3200 unit=g
